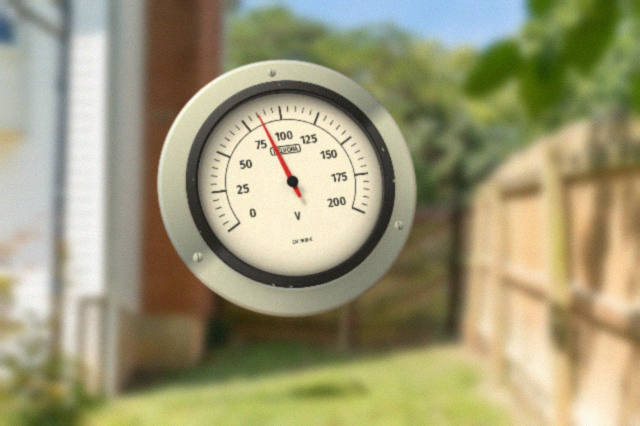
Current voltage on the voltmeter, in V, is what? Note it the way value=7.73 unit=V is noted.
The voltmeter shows value=85 unit=V
